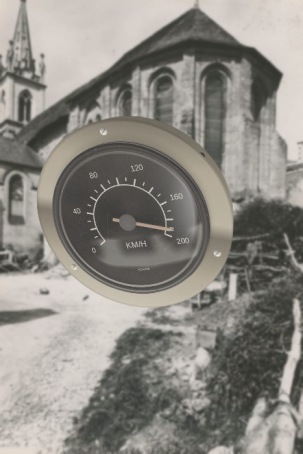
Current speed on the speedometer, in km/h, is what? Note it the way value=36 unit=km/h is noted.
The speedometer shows value=190 unit=km/h
